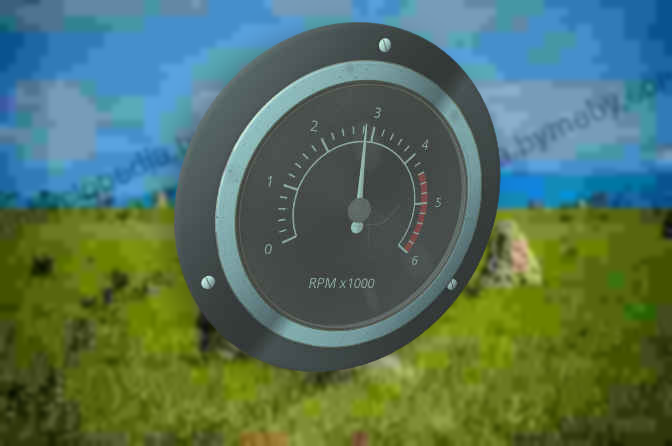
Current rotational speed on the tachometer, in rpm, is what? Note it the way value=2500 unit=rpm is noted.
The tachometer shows value=2800 unit=rpm
